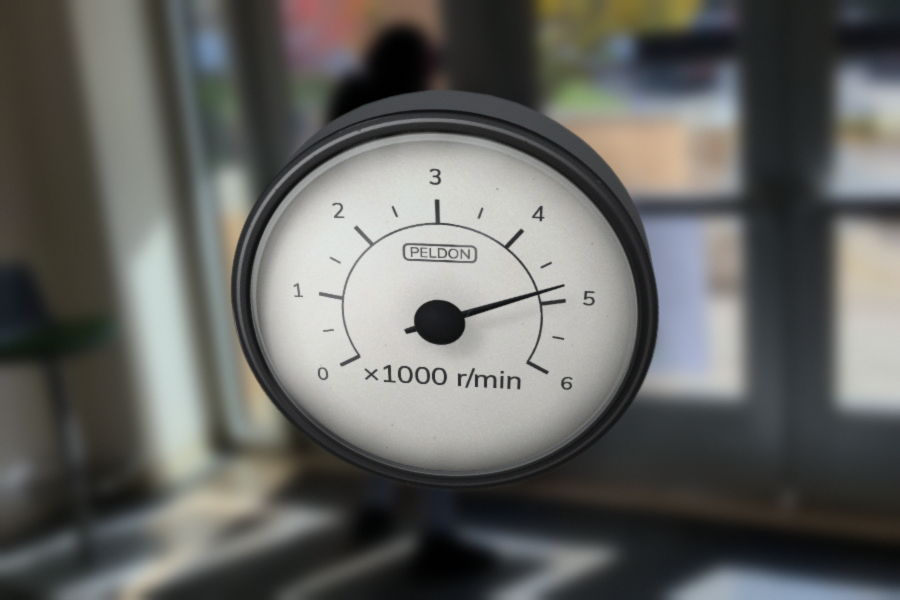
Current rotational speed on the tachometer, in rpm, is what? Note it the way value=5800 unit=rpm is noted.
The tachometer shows value=4750 unit=rpm
